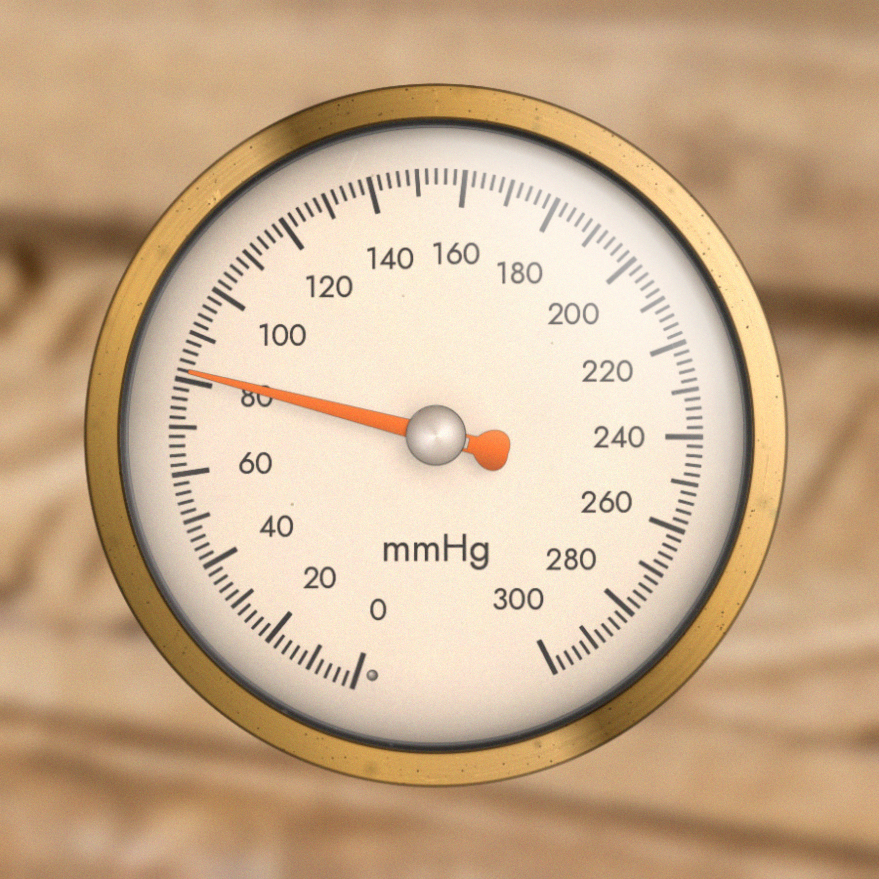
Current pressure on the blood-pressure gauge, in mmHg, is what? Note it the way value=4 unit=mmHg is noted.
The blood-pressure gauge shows value=82 unit=mmHg
